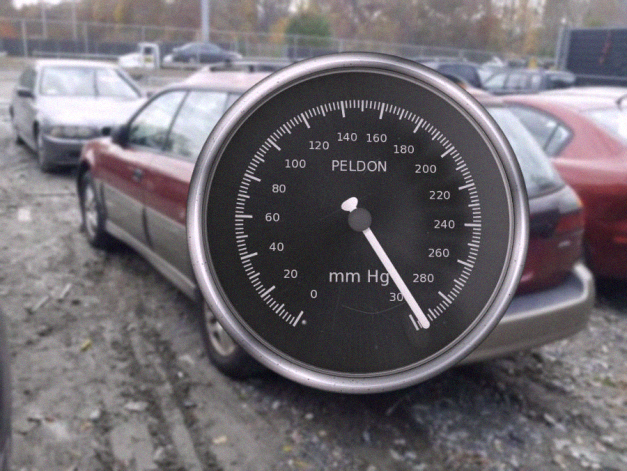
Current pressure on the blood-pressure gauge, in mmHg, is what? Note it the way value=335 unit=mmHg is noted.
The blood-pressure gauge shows value=296 unit=mmHg
